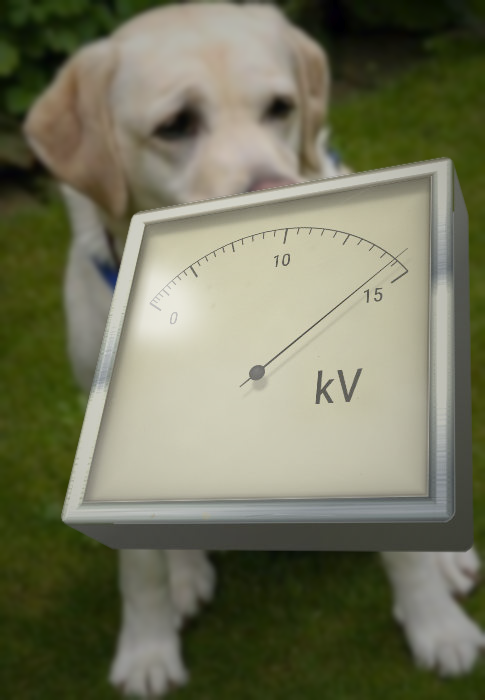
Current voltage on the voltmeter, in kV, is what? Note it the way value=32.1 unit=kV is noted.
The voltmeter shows value=14.5 unit=kV
